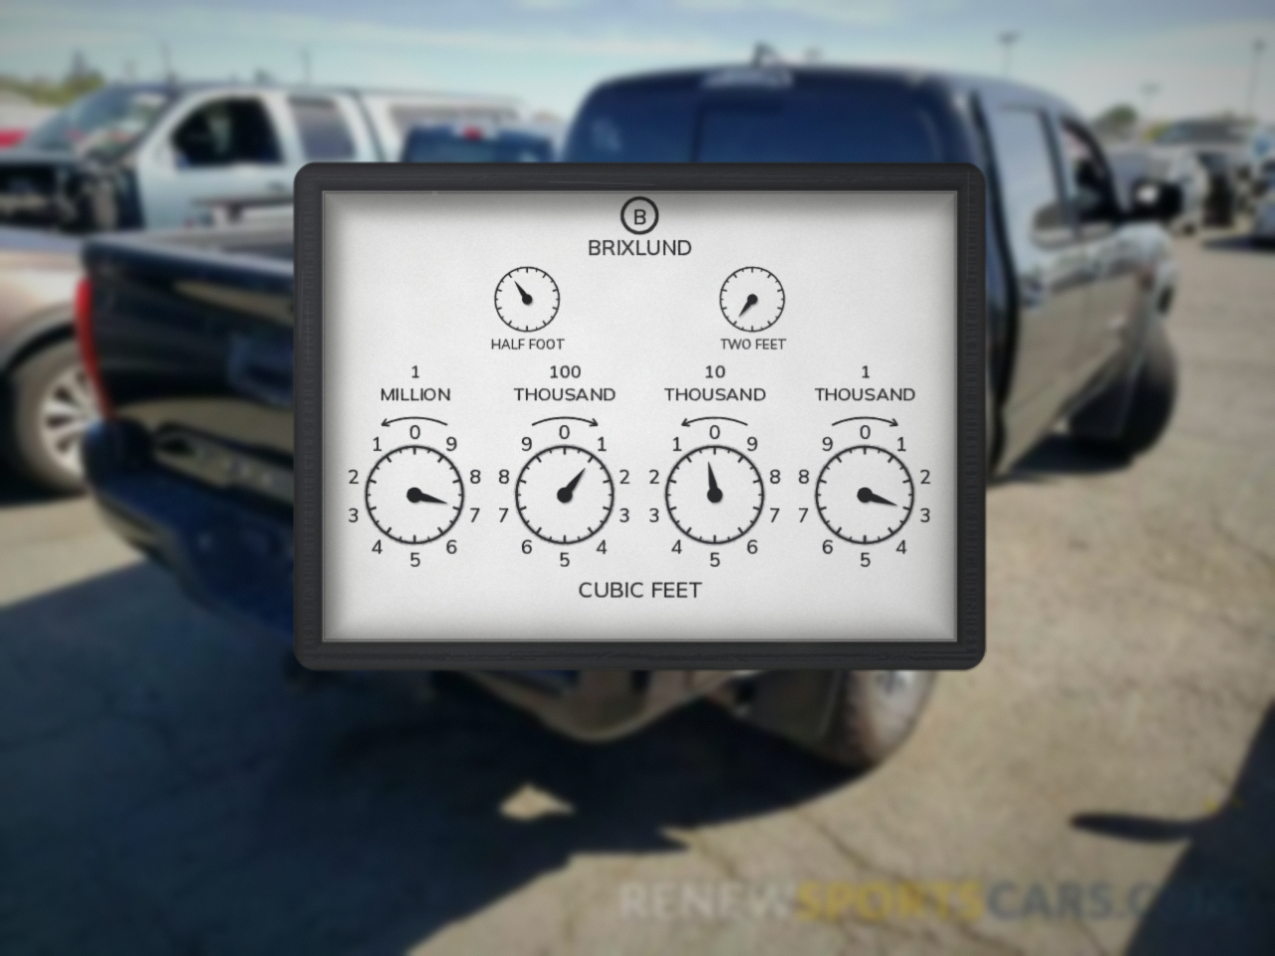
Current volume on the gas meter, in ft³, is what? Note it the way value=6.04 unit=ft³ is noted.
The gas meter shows value=710300 unit=ft³
